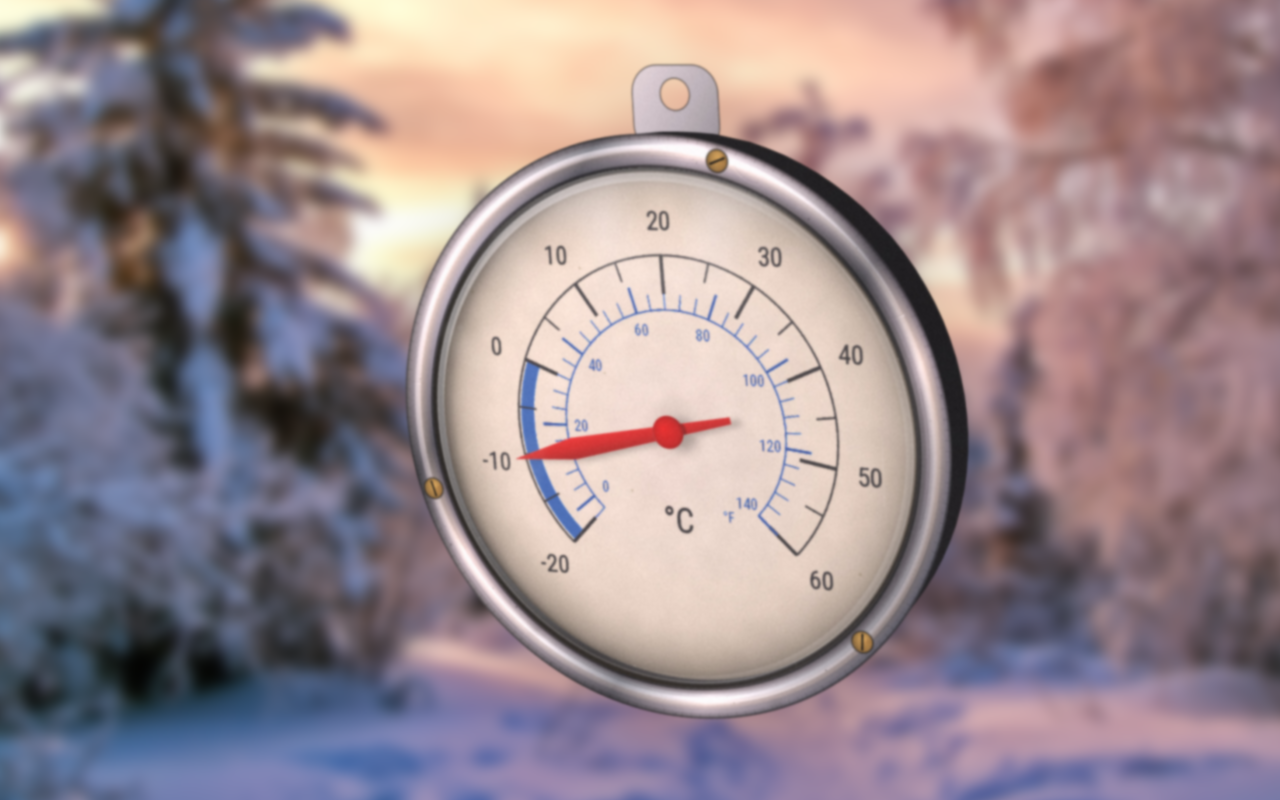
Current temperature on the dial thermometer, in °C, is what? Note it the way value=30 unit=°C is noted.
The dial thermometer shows value=-10 unit=°C
